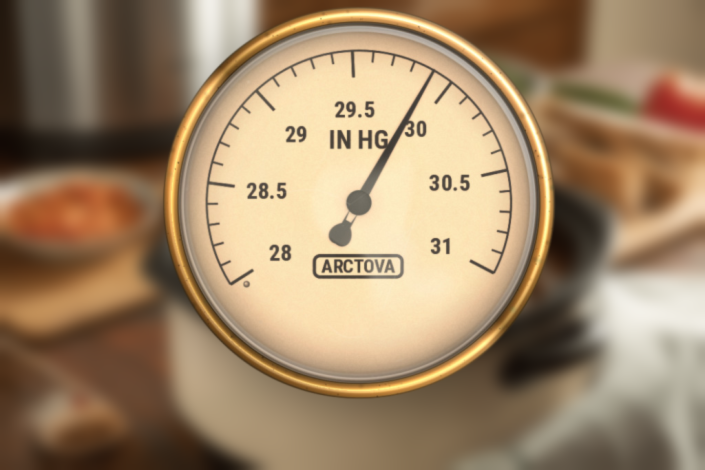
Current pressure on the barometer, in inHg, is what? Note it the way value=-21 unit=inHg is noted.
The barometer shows value=29.9 unit=inHg
